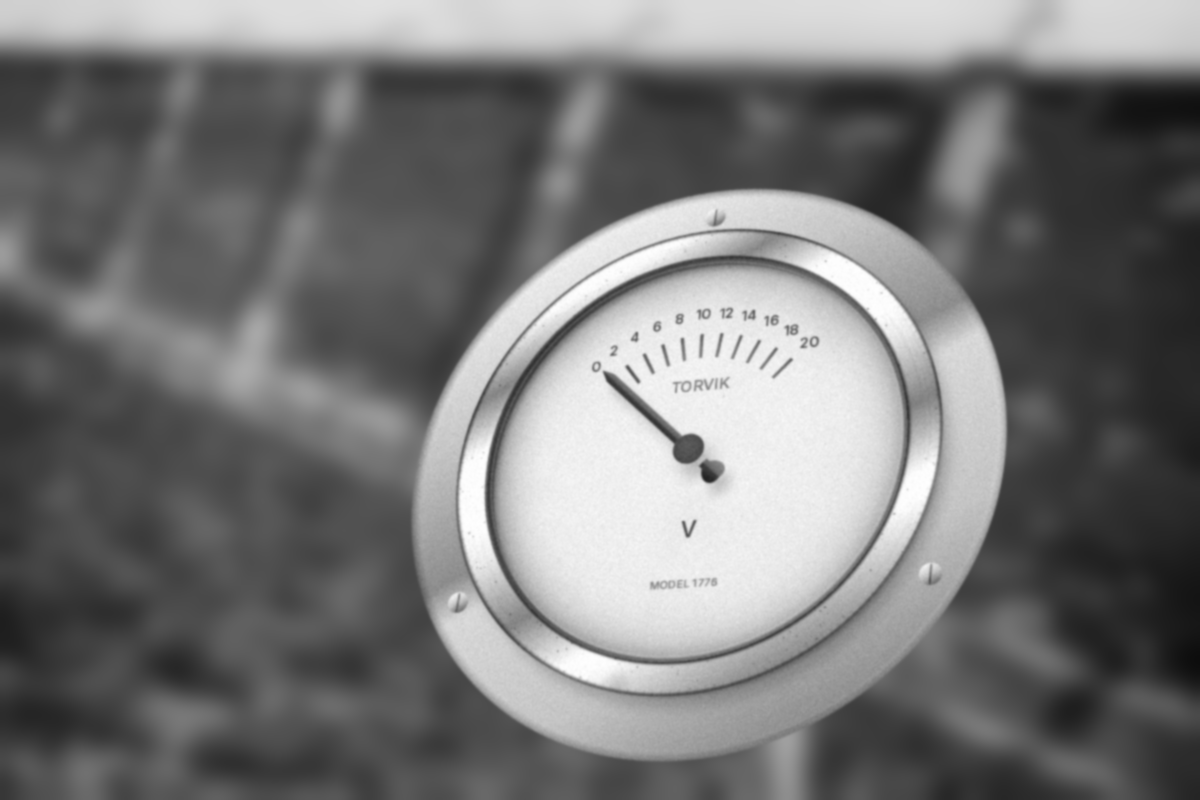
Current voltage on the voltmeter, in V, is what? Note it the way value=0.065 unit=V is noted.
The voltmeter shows value=0 unit=V
